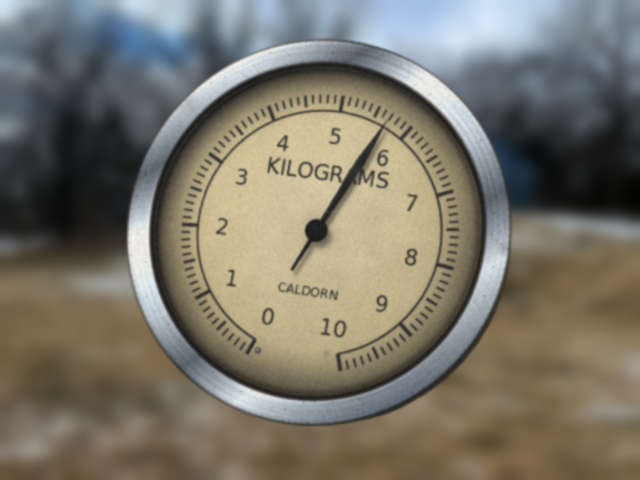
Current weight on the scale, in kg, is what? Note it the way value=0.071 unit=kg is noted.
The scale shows value=5.7 unit=kg
